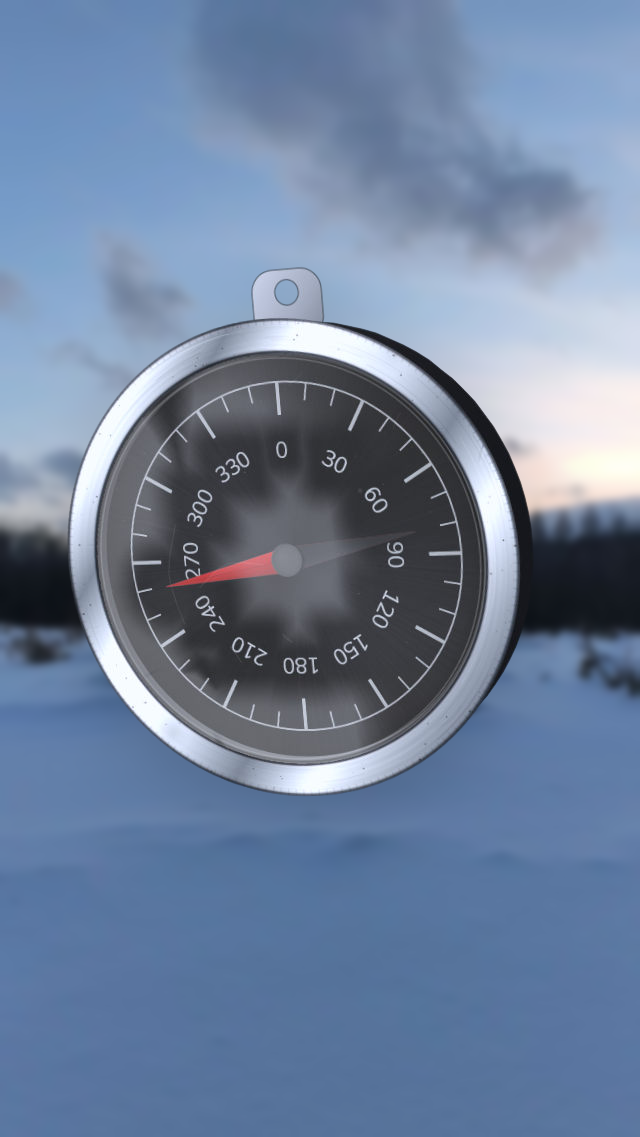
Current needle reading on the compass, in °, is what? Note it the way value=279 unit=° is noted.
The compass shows value=260 unit=°
